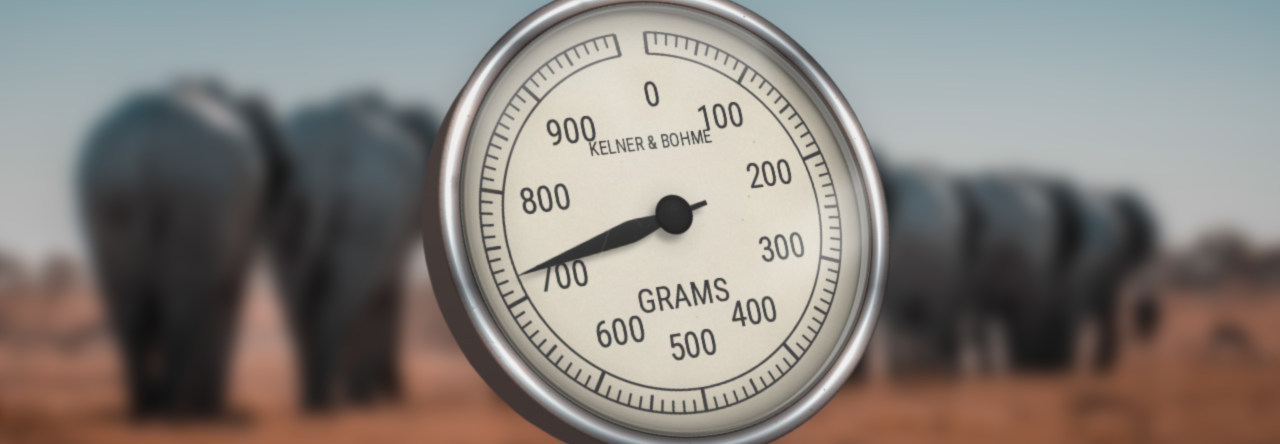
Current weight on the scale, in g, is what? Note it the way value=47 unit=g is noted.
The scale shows value=720 unit=g
